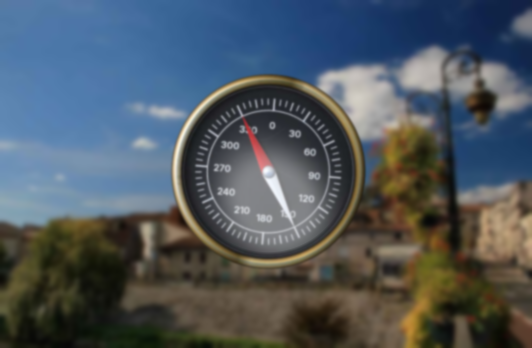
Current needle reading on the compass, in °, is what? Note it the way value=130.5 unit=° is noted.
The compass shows value=330 unit=°
